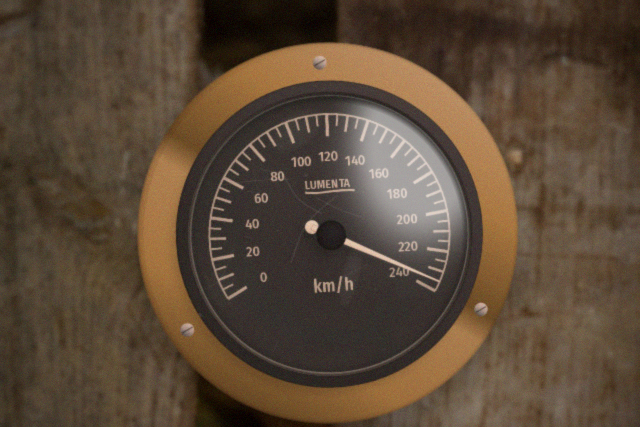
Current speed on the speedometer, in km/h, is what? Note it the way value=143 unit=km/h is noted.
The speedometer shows value=235 unit=km/h
